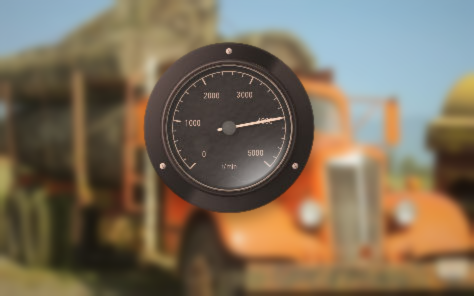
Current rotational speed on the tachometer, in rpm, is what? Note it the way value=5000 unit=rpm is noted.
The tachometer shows value=4000 unit=rpm
